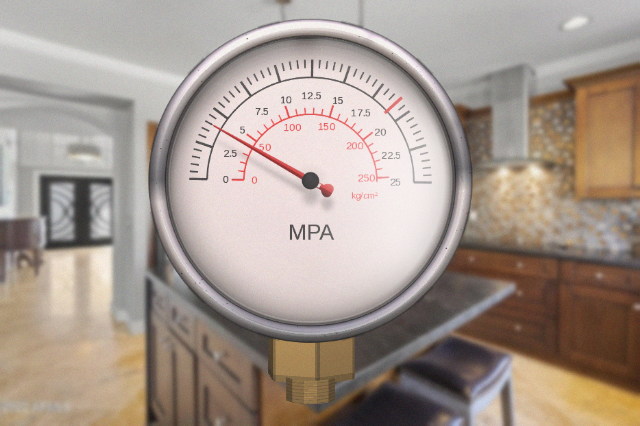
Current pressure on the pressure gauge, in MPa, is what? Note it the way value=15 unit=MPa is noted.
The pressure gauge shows value=4 unit=MPa
